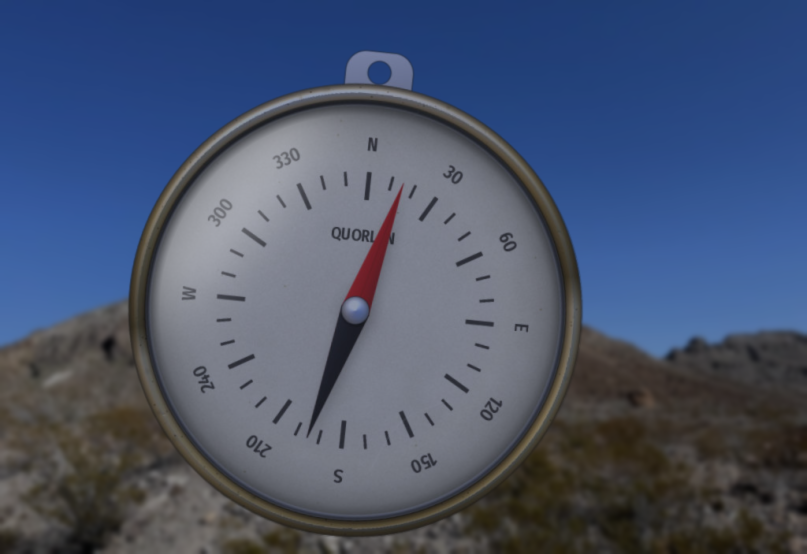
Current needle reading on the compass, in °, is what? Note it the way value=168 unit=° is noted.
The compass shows value=15 unit=°
